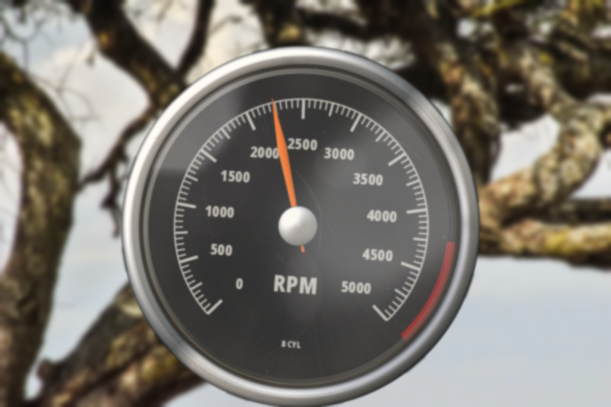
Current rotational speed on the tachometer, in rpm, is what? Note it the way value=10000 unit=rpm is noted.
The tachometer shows value=2250 unit=rpm
